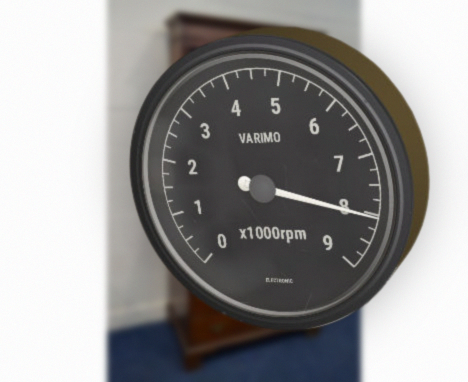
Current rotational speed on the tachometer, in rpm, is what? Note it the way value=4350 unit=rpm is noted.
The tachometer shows value=8000 unit=rpm
